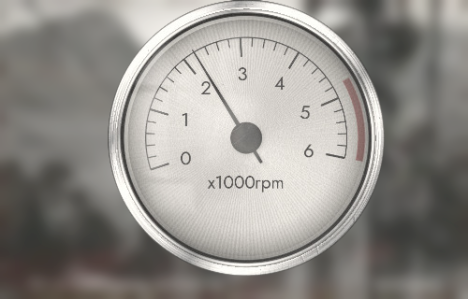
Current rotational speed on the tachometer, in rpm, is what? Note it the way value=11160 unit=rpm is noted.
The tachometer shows value=2200 unit=rpm
